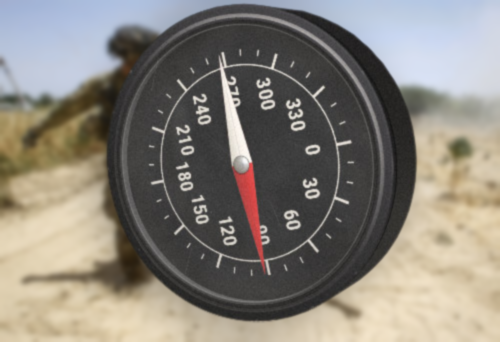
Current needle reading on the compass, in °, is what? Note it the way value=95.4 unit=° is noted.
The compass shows value=90 unit=°
